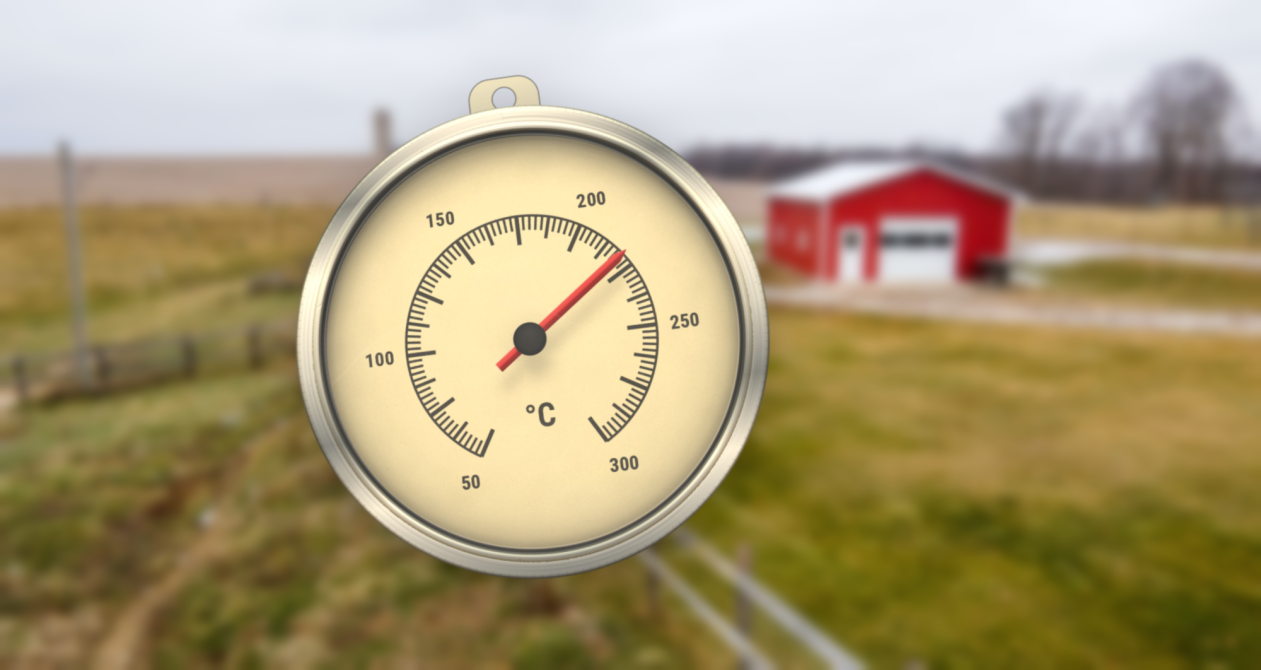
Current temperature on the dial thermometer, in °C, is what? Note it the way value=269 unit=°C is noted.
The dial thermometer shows value=220 unit=°C
